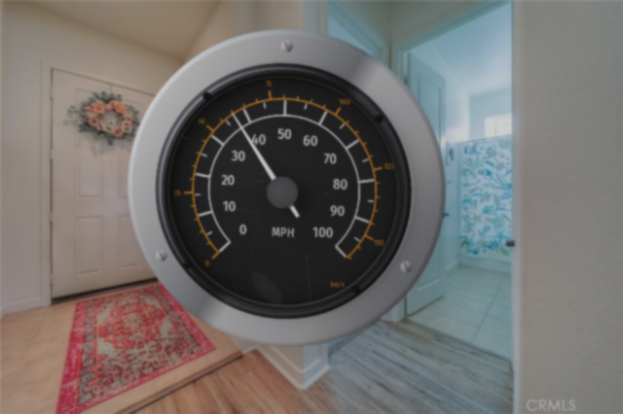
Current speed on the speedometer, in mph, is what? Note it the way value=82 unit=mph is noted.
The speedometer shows value=37.5 unit=mph
